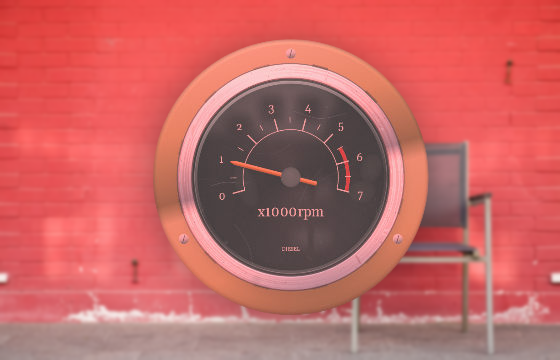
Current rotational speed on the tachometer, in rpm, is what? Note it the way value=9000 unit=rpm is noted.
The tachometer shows value=1000 unit=rpm
